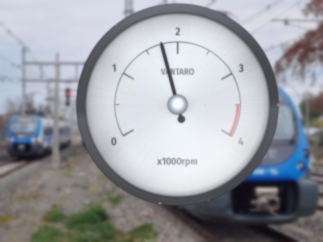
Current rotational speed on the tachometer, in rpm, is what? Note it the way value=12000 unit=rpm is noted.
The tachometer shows value=1750 unit=rpm
